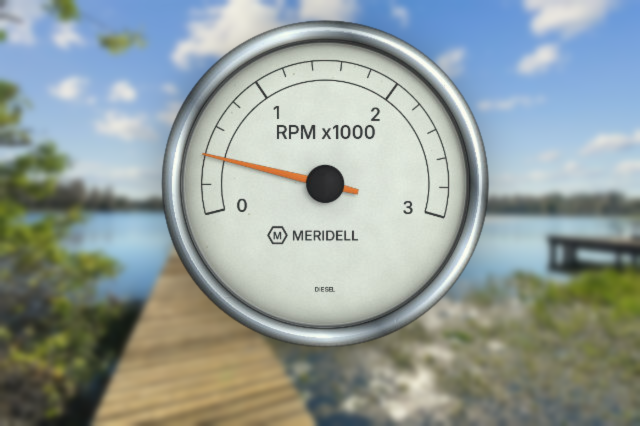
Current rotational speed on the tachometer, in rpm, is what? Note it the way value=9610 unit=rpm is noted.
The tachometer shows value=400 unit=rpm
